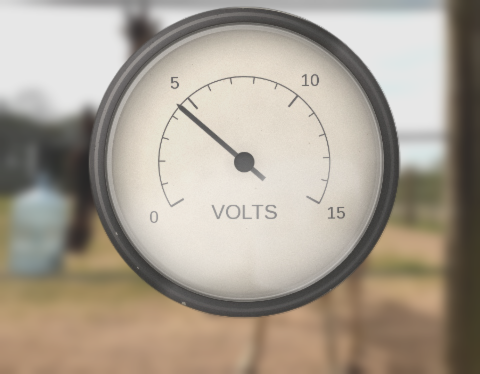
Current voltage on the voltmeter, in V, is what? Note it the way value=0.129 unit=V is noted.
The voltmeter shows value=4.5 unit=V
